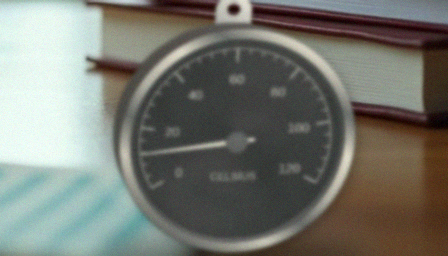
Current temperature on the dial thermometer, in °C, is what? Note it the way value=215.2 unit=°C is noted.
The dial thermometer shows value=12 unit=°C
